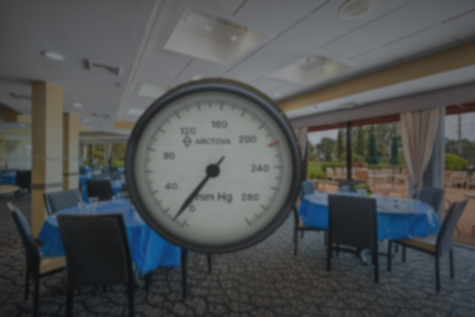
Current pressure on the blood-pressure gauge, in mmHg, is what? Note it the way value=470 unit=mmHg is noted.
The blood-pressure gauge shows value=10 unit=mmHg
